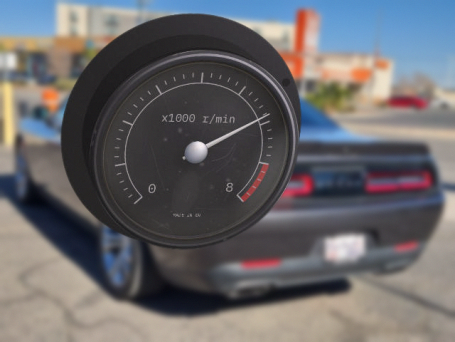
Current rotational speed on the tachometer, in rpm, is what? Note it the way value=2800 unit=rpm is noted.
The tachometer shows value=5800 unit=rpm
